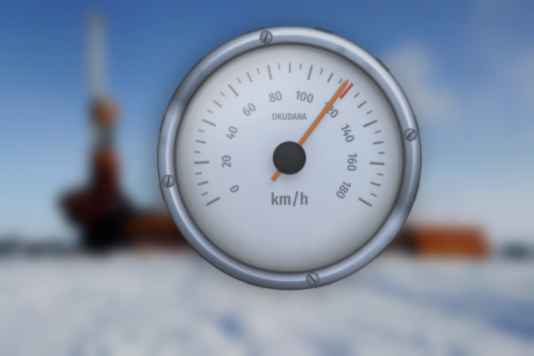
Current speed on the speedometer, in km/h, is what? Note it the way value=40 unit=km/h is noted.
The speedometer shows value=117.5 unit=km/h
